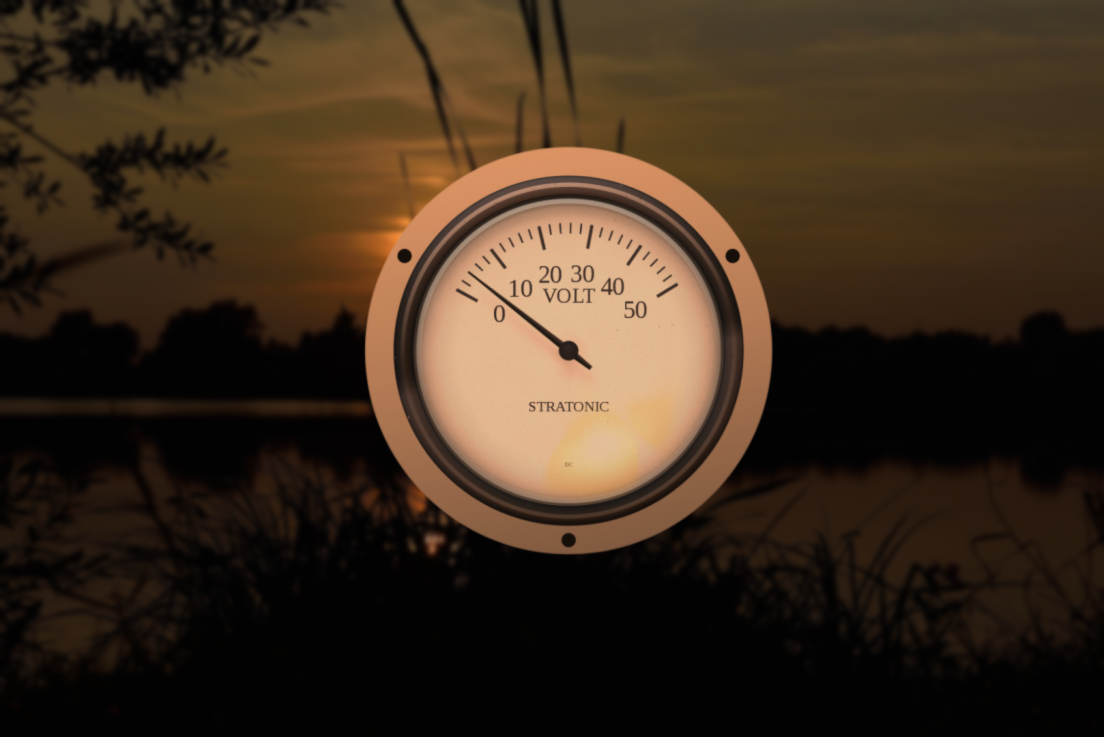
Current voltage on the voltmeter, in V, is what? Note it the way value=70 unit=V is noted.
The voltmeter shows value=4 unit=V
